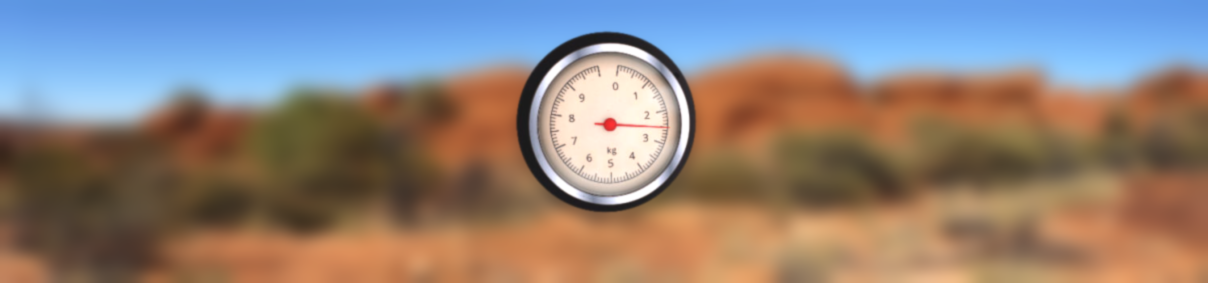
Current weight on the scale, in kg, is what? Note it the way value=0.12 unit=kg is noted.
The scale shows value=2.5 unit=kg
